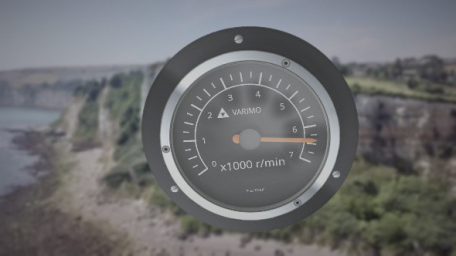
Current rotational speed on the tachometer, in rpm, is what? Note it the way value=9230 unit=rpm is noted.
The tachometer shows value=6375 unit=rpm
